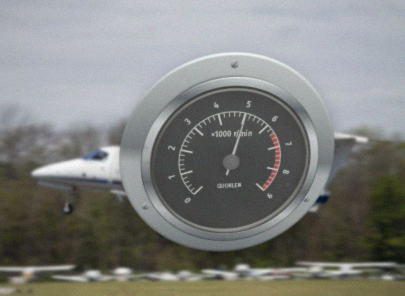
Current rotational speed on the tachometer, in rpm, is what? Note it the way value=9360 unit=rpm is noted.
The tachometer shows value=5000 unit=rpm
